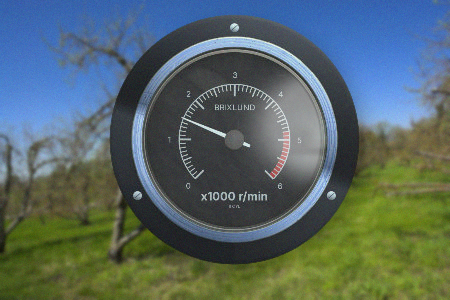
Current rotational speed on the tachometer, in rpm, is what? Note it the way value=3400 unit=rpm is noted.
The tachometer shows value=1500 unit=rpm
